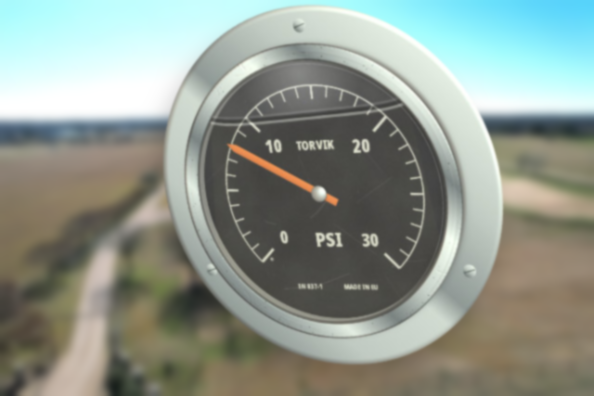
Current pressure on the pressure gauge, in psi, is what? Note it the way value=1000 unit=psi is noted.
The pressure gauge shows value=8 unit=psi
